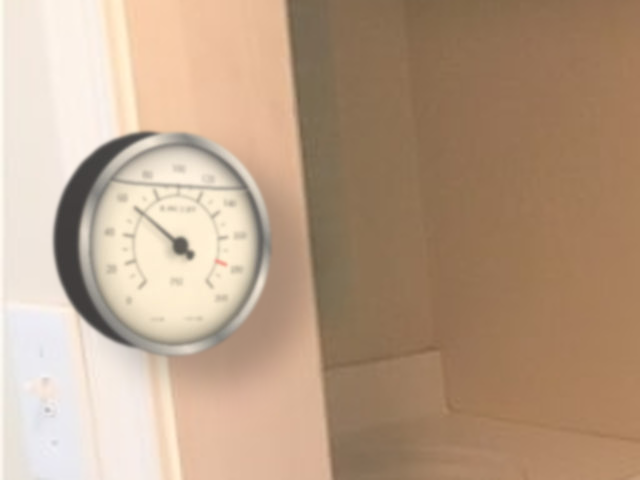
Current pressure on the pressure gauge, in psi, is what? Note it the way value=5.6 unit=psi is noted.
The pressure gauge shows value=60 unit=psi
